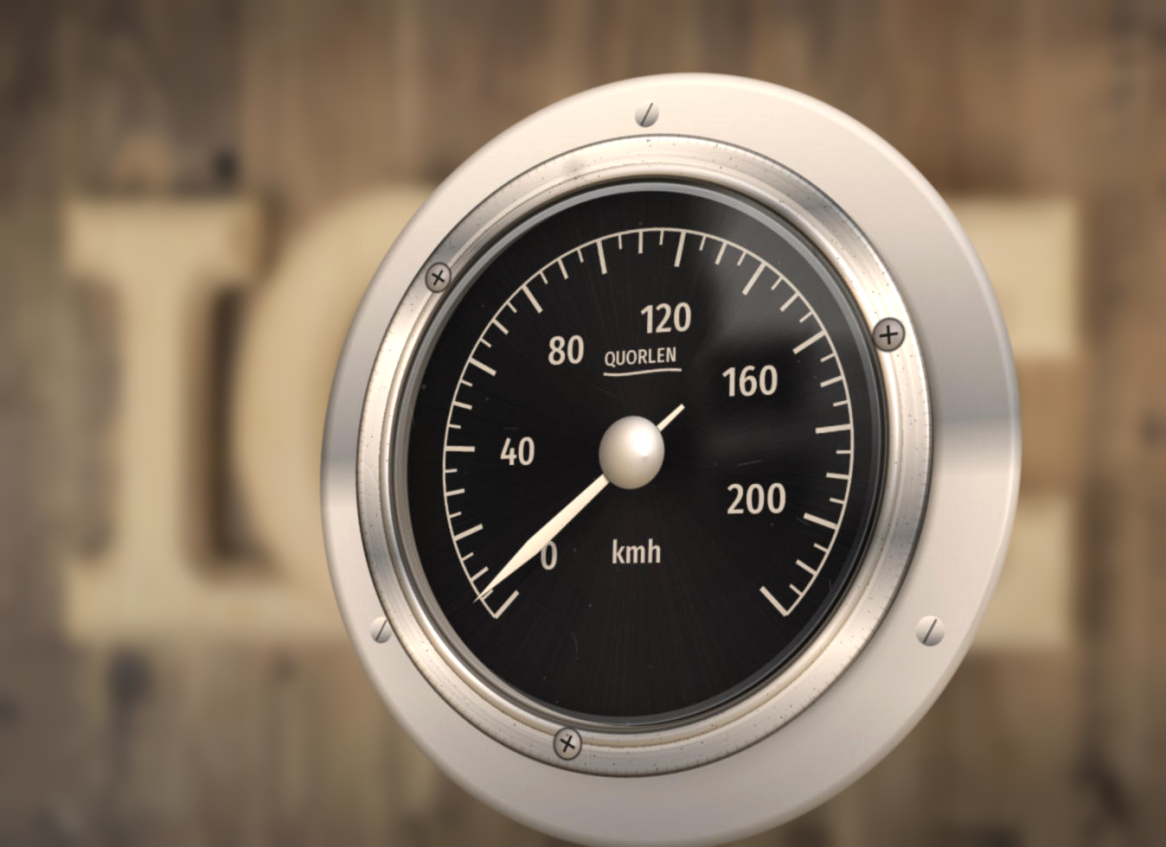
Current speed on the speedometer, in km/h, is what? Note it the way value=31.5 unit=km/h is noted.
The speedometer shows value=5 unit=km/h
